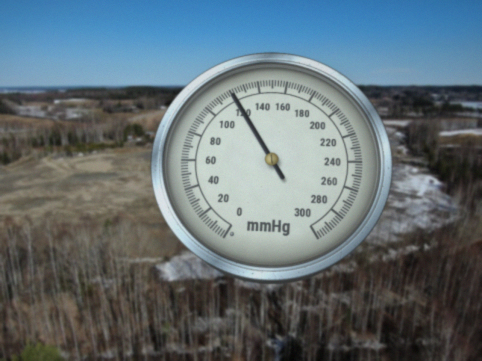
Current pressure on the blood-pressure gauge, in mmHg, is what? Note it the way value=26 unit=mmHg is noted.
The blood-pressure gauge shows value=120 unit=mmHg
